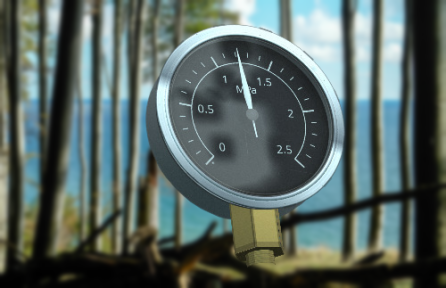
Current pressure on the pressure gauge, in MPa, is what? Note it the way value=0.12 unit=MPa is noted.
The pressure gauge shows value=1.2 unit=MPa
